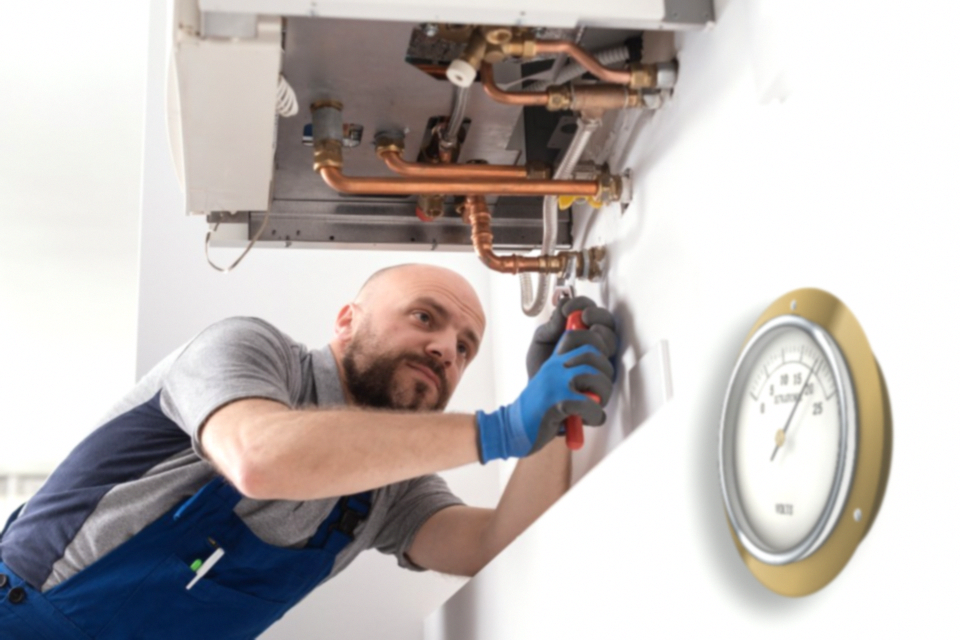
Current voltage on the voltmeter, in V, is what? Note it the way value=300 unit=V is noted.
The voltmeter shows value=20 unit=V
